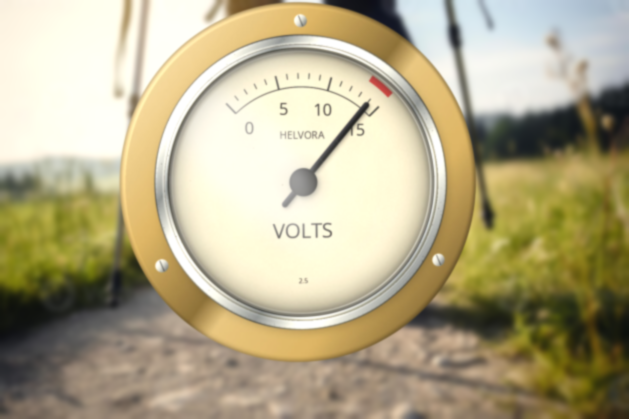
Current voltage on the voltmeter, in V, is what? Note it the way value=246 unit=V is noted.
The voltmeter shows value=14 unit=V
